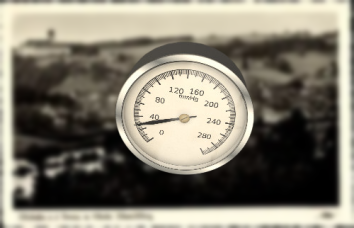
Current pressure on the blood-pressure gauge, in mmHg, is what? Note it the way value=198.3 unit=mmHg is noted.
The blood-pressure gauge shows value=30 unit=mmHg
